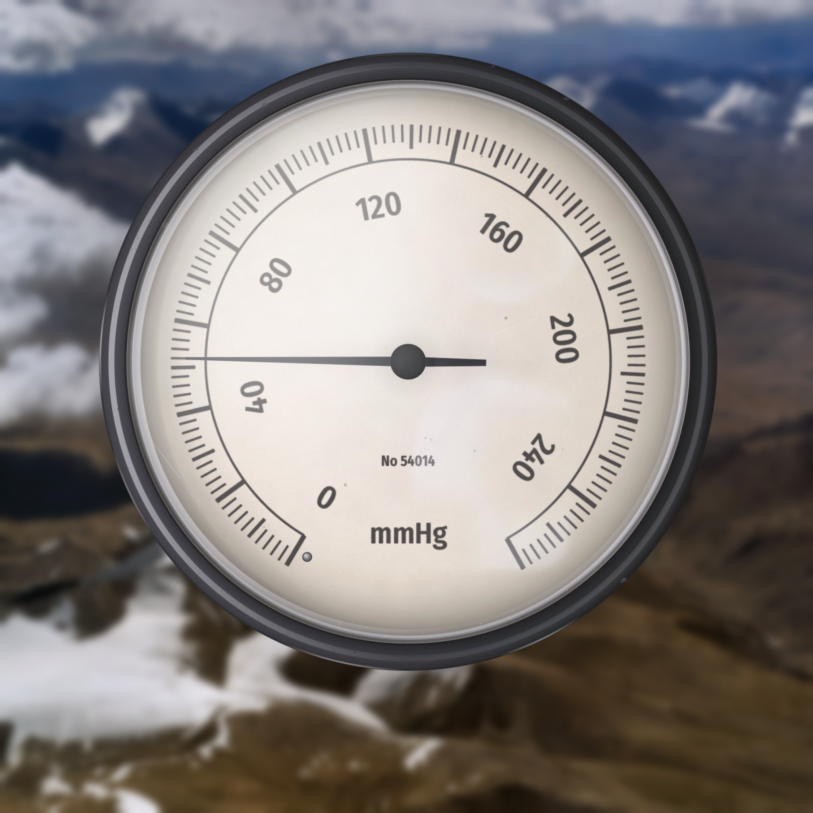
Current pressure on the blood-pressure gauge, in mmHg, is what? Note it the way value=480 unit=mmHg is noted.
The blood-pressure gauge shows value=52 unit=mmHg
